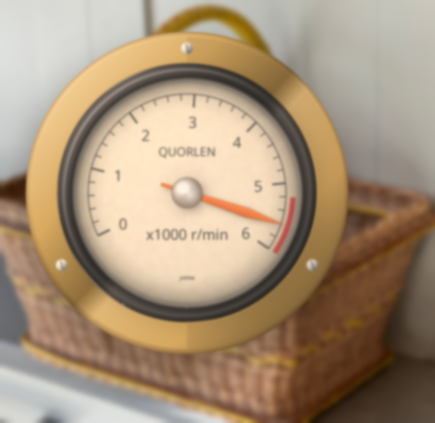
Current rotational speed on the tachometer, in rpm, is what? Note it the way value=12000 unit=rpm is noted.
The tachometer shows value=5600 unit=rpm
